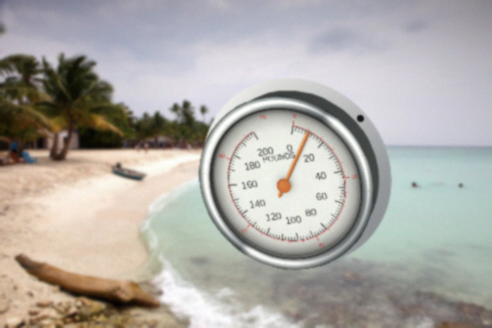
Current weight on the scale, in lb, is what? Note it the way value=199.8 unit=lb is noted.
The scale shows value=10 unit=lb
